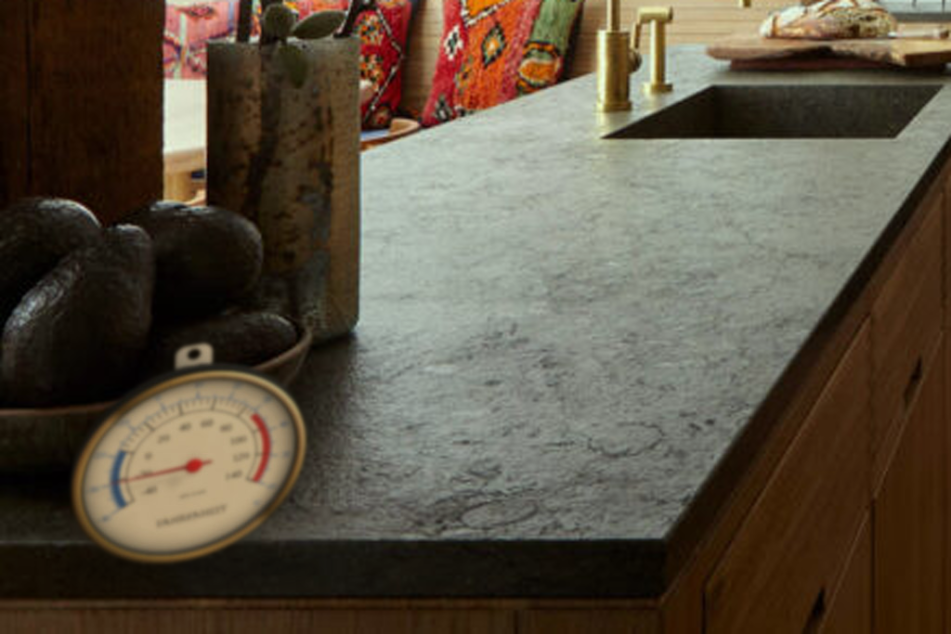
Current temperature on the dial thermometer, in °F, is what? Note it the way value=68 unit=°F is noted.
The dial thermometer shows value=-20 unit=°F
